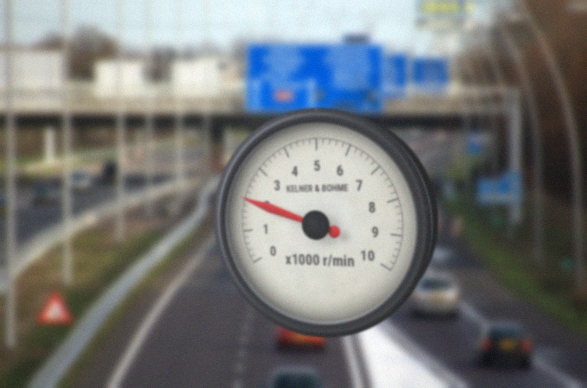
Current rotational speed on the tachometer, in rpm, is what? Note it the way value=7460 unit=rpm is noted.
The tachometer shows value=2000 unit=rpm
